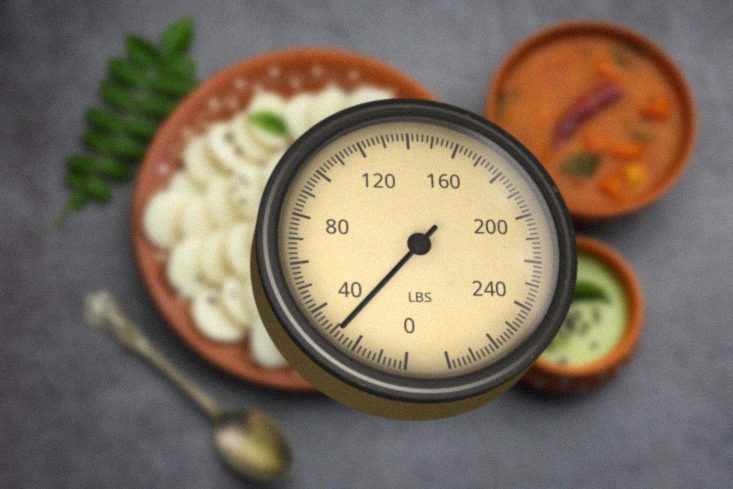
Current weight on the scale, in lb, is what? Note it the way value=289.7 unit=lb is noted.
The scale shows value=28 unit=lb
